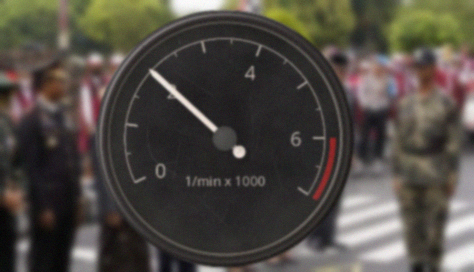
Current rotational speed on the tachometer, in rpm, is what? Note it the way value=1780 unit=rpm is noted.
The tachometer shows value=2000 unit=rpm
